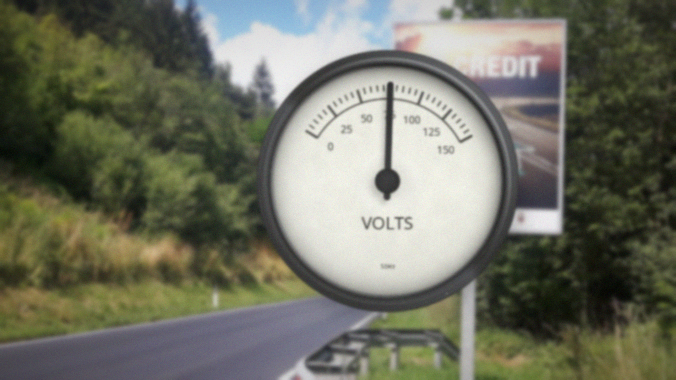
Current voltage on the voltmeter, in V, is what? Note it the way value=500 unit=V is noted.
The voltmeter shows value=75 unit=V
